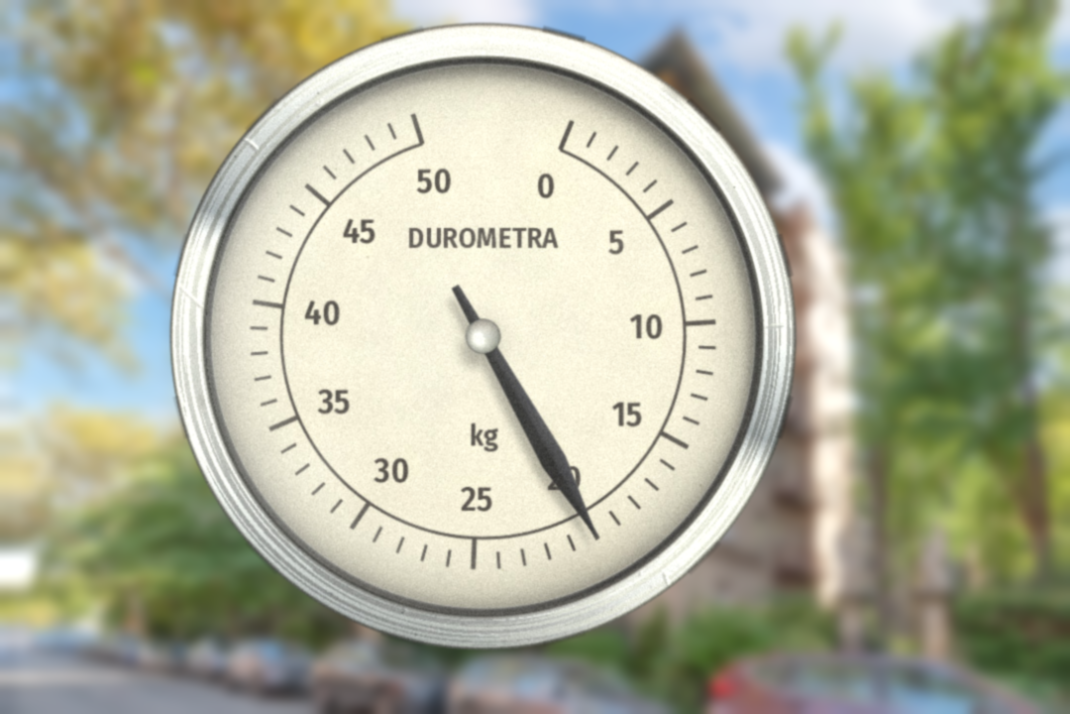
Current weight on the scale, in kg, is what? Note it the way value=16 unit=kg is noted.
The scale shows value=20 unit=kg
